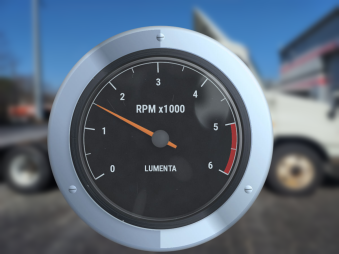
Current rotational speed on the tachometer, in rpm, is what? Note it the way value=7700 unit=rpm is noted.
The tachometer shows value=1500 unit=rpm
